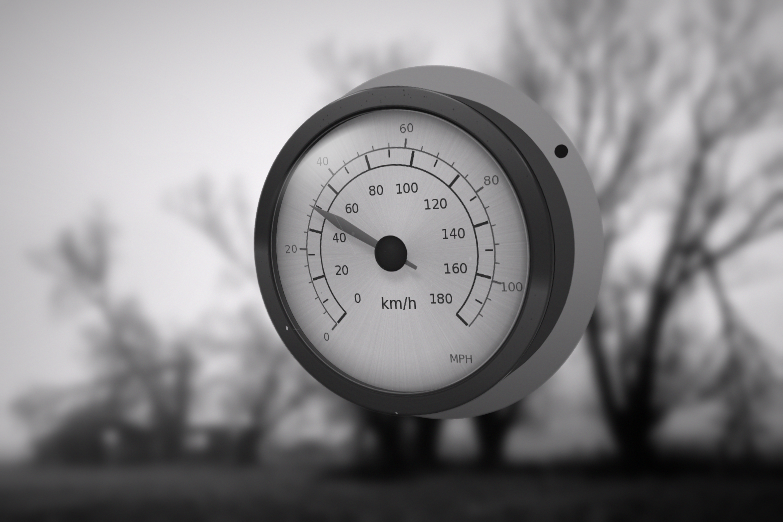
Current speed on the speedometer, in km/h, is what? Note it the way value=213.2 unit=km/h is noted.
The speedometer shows value=50 unit=km/h
